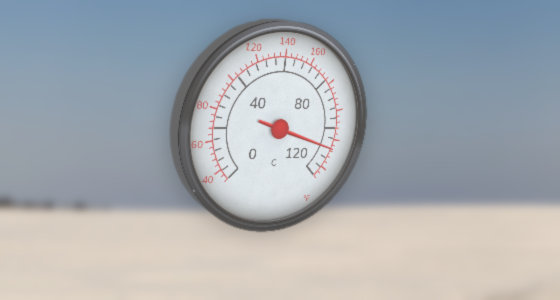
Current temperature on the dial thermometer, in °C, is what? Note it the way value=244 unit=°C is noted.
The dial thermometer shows value=108 unit=°C
